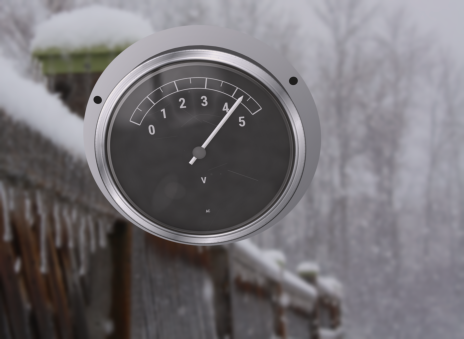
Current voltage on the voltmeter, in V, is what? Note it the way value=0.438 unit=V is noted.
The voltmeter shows value=4.25 unit=V
